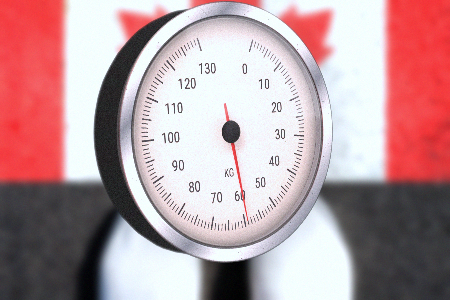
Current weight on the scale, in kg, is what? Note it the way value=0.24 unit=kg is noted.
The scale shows value=60 unit=kg
